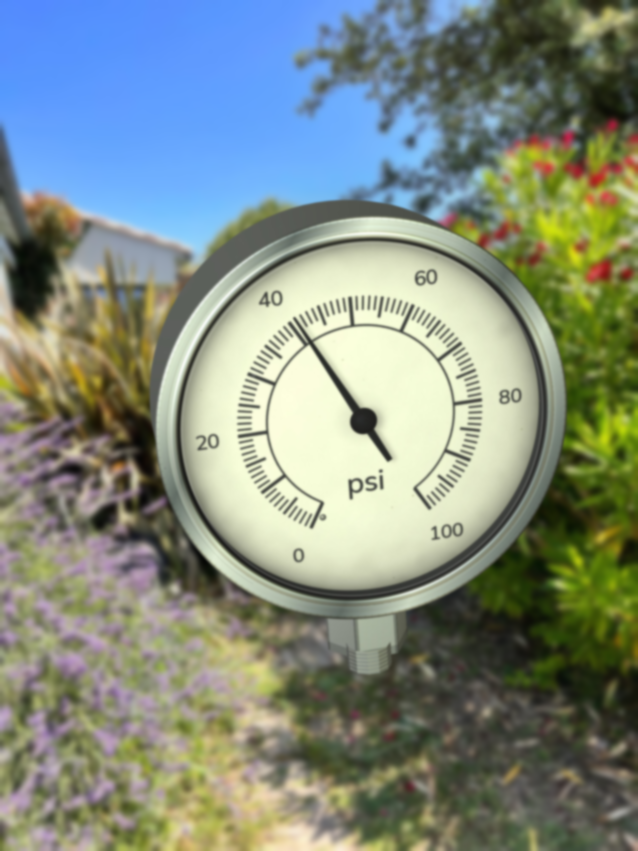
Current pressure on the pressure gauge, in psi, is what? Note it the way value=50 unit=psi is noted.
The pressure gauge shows value=41 unit=psi
